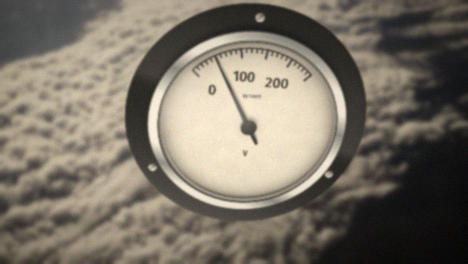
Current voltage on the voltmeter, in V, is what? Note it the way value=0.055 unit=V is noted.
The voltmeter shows value=50 unit=V
